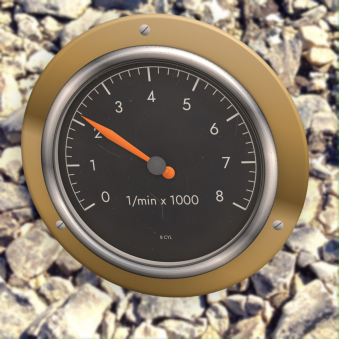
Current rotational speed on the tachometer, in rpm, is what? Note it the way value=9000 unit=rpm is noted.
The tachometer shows value=2200 unit=rpm
